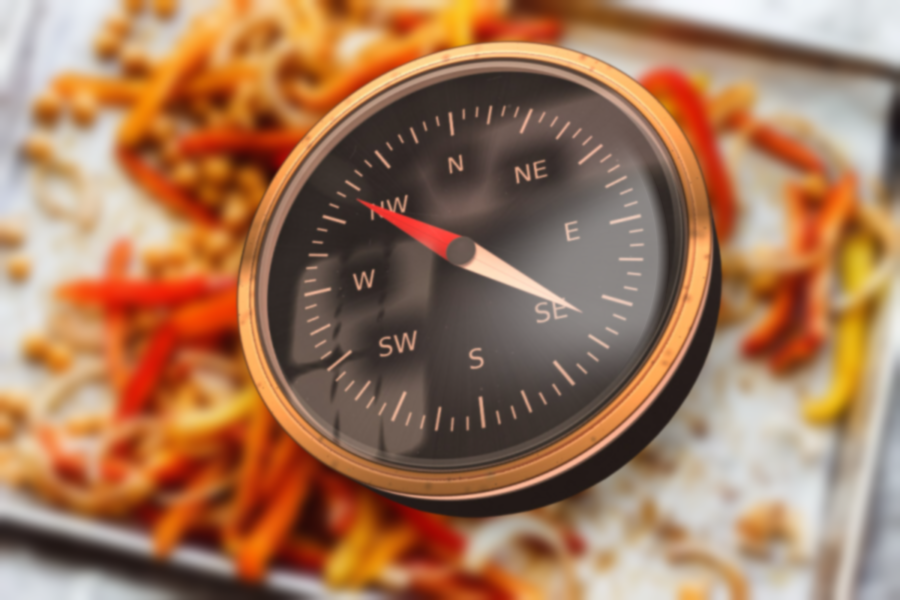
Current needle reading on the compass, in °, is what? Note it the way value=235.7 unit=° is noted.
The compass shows value=310 unit=°
